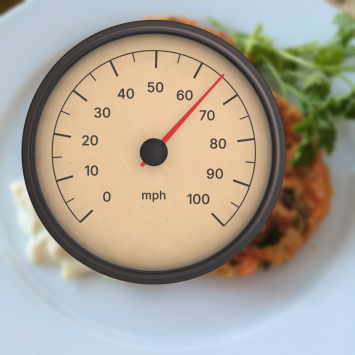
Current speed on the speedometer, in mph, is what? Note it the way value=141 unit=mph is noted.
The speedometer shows value=65 unit=mph
